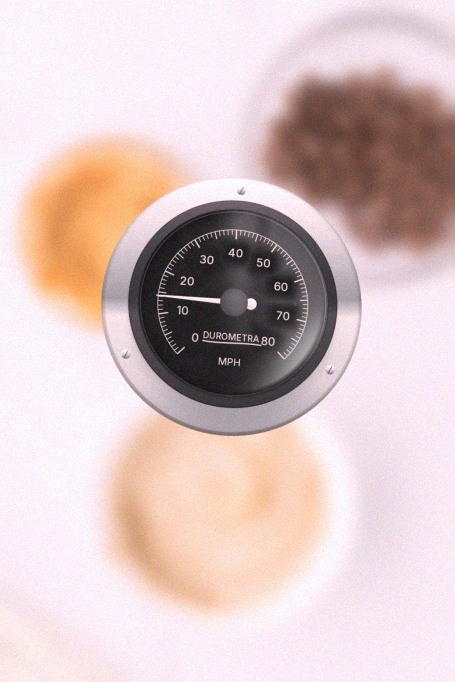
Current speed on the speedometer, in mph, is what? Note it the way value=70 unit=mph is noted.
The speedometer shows value=14 unit=mph
